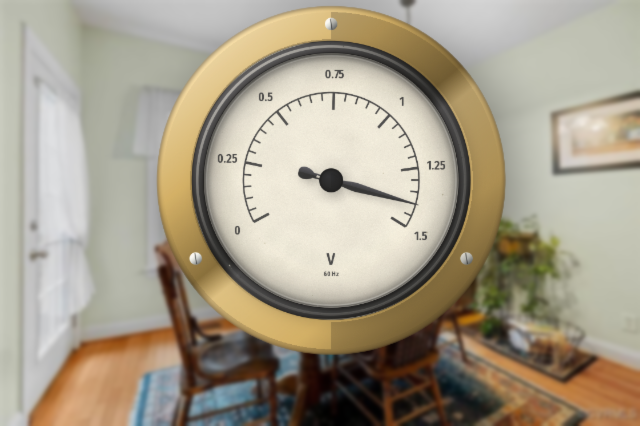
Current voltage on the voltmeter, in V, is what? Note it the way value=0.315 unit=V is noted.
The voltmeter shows value=1.4 unit=V
